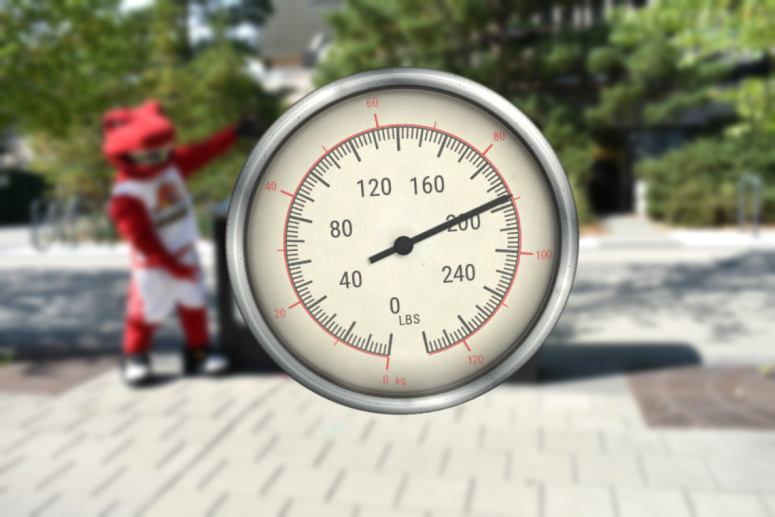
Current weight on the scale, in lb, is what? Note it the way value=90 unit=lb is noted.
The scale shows value=196 unit=lb
